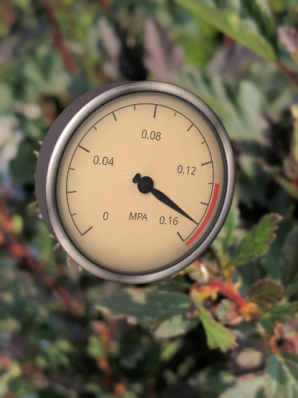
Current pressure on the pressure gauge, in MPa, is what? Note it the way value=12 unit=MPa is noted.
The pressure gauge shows value=0.15 unit=MPa
